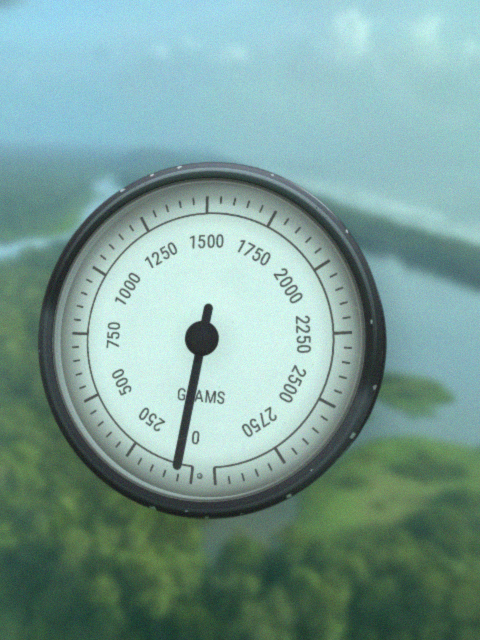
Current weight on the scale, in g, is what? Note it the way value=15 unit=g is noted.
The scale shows value=50 unit=g
